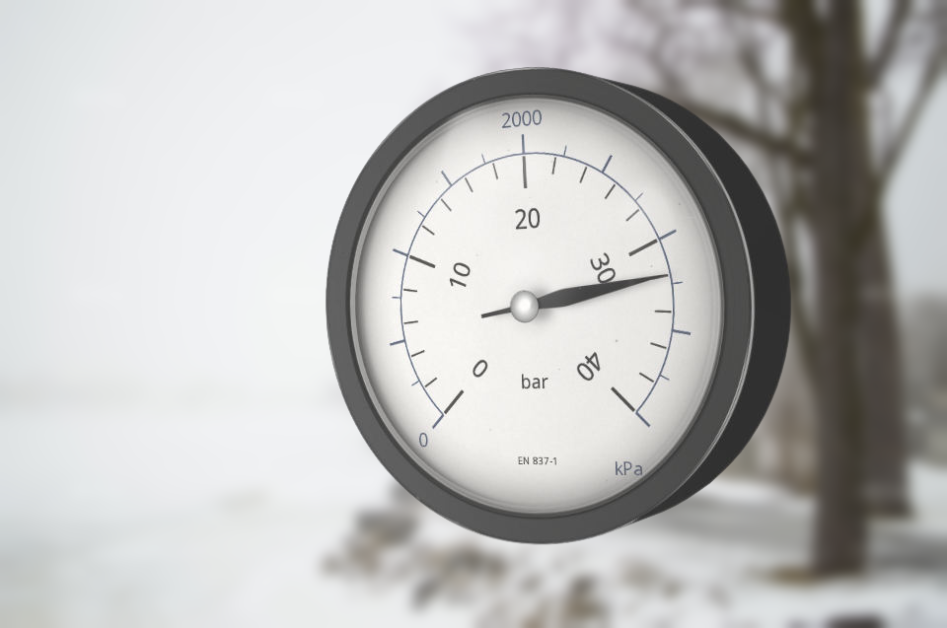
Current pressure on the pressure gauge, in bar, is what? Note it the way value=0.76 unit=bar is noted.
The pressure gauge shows value=32 unit=bar
